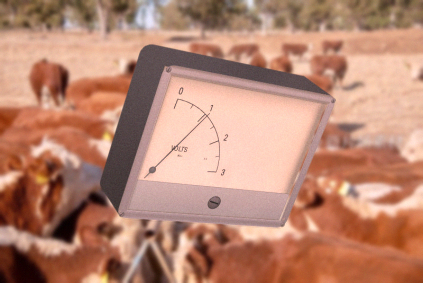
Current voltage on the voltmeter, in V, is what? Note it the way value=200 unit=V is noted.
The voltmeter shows value=1 unit=V
